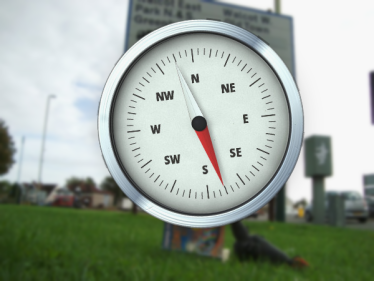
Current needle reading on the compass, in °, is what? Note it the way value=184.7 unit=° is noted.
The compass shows value=165 unit=°
